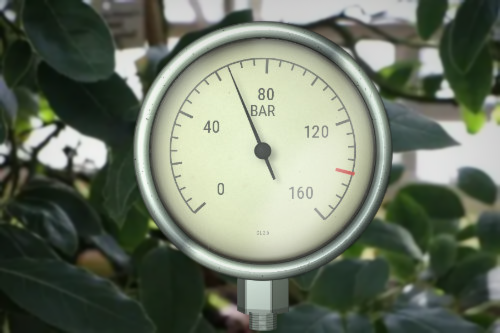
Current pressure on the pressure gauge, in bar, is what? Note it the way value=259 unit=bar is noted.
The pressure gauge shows value=65 unit=bar
